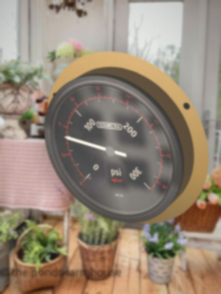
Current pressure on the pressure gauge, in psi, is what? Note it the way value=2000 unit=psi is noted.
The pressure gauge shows value=60 unit=psi
